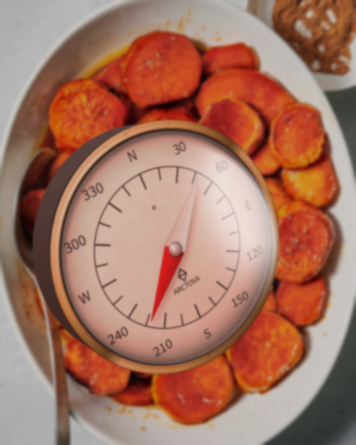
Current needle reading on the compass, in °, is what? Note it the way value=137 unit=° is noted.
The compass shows value=225 unit=°
